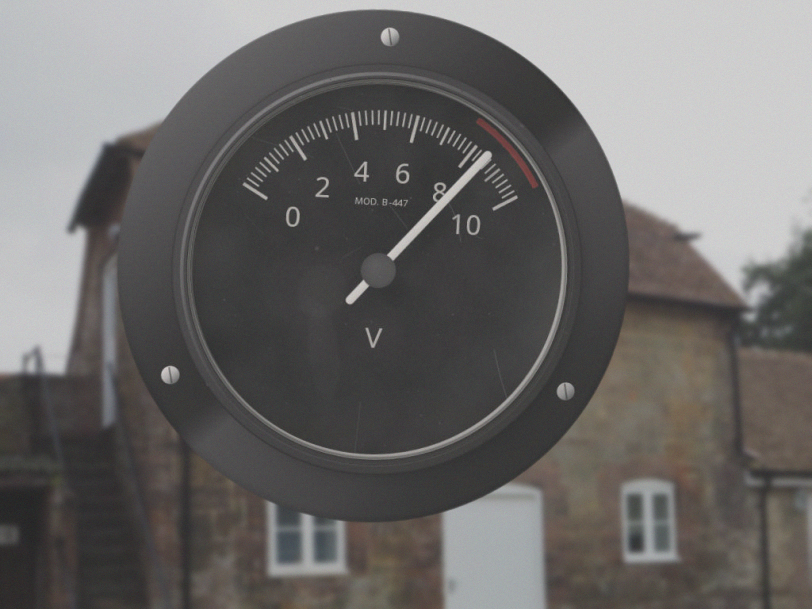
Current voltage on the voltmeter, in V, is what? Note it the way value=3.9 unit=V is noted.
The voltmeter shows value=8.4 unit=V
